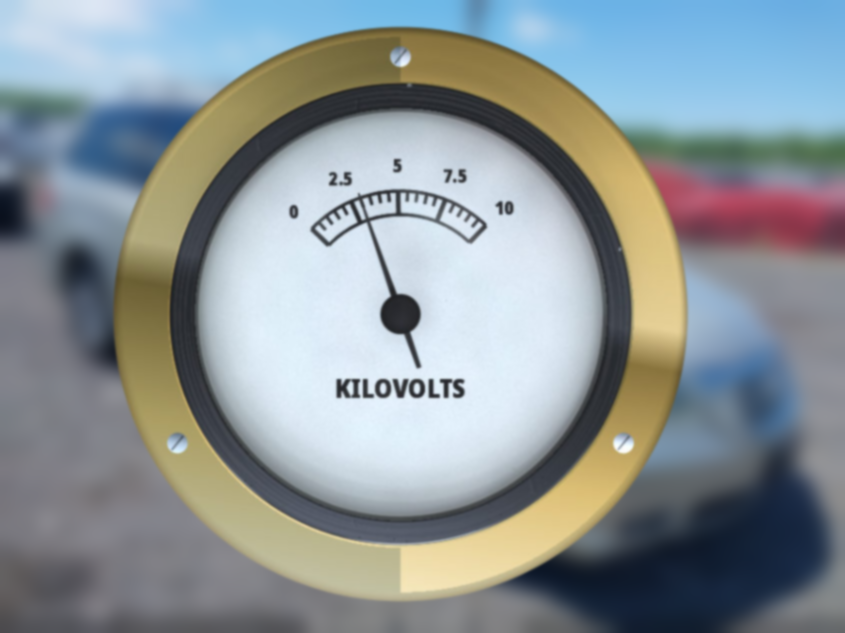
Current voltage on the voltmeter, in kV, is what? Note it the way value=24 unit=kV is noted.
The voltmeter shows value=3 unit=kV
